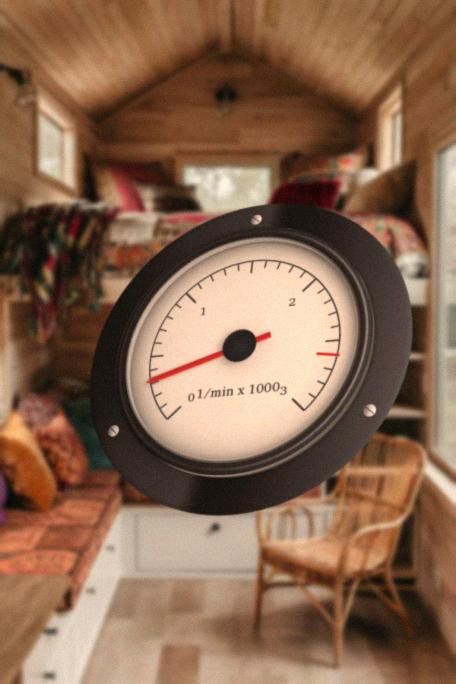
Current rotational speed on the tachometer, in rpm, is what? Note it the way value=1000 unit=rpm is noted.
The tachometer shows value=300 unit=rpm
